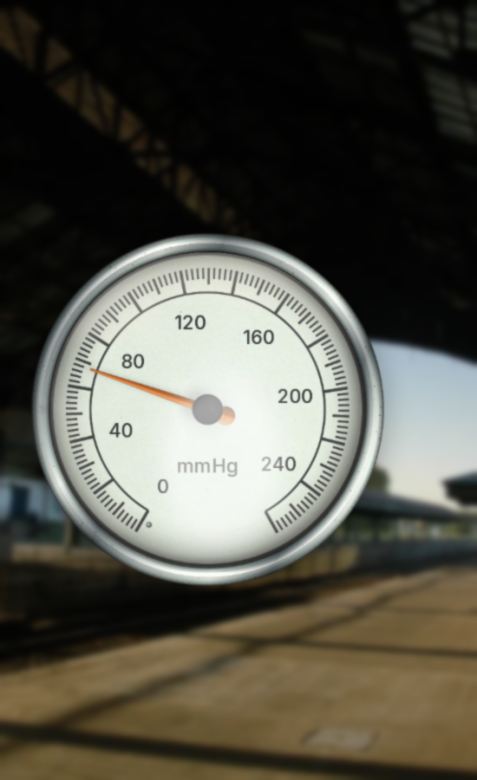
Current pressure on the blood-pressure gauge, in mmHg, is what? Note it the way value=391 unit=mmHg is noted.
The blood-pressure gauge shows value=68 unit=mmHg
